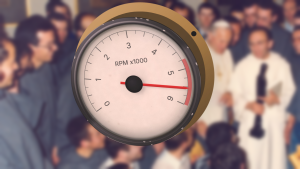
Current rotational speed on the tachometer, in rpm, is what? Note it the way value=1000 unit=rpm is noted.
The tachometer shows value=5500 unit=rpm
